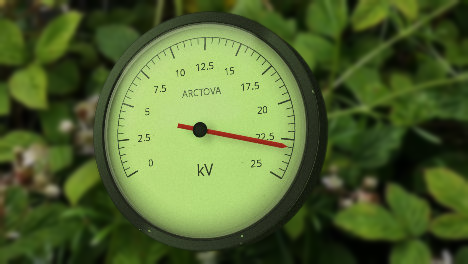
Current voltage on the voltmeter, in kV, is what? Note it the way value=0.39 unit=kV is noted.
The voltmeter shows value=23 unit=kV
